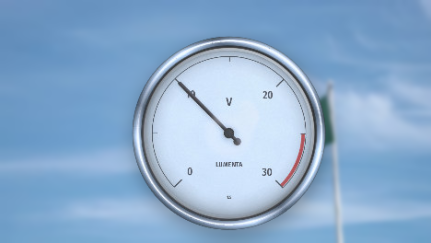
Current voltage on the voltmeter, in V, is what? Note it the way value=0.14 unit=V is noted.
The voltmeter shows value=10 unit=V
